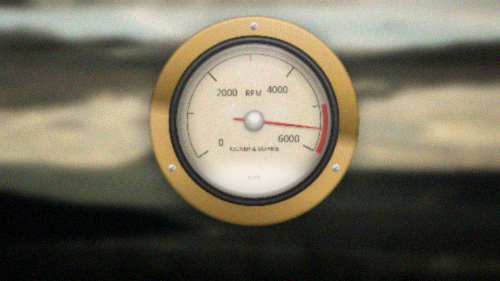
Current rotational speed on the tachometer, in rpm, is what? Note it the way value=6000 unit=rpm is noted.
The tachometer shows value=5500 unit=rpm
